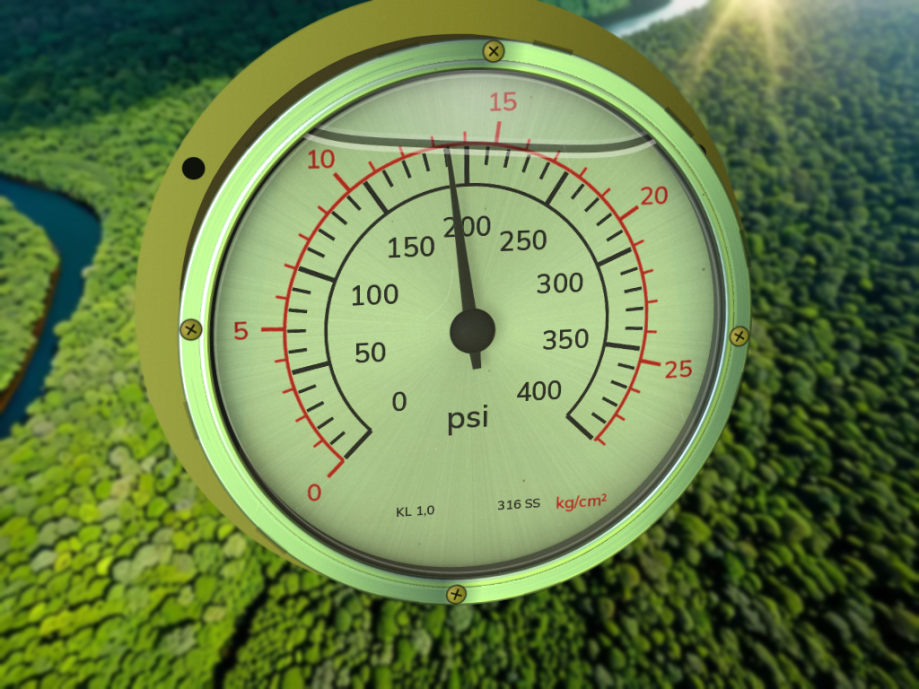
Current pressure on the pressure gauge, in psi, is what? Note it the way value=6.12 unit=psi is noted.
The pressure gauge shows value=190 unit=psi
